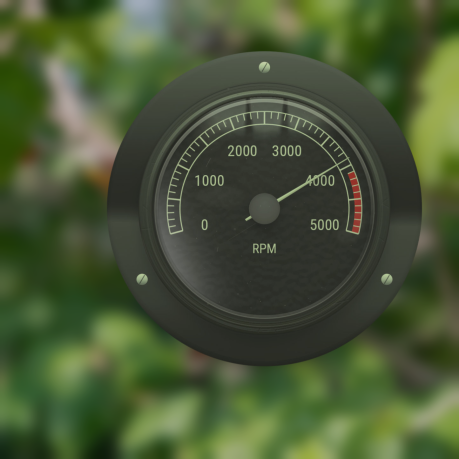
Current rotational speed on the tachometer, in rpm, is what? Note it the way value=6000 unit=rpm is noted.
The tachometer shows value=3900 unit=rpm
